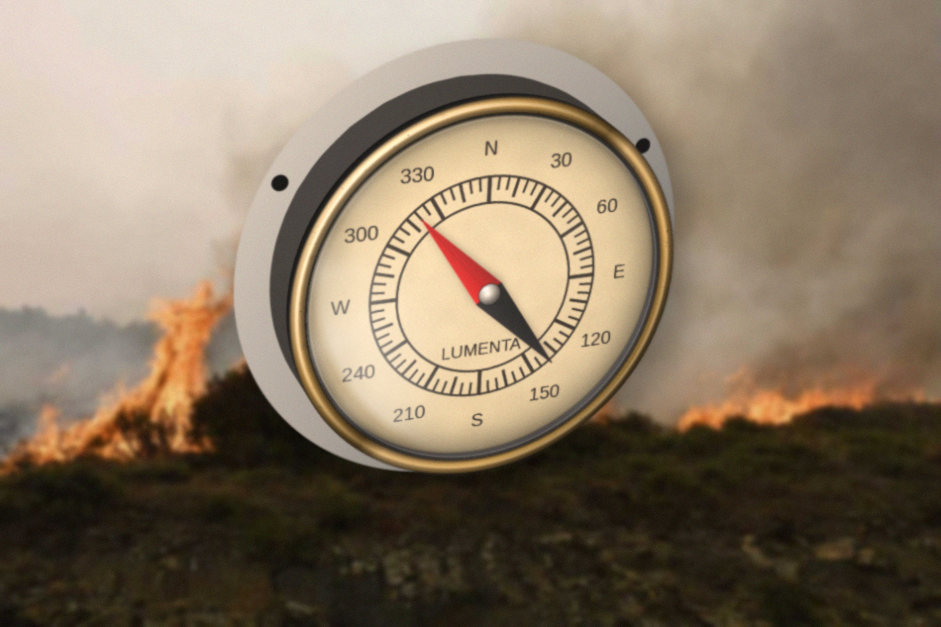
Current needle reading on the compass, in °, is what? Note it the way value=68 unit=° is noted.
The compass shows value=320 unit=°
